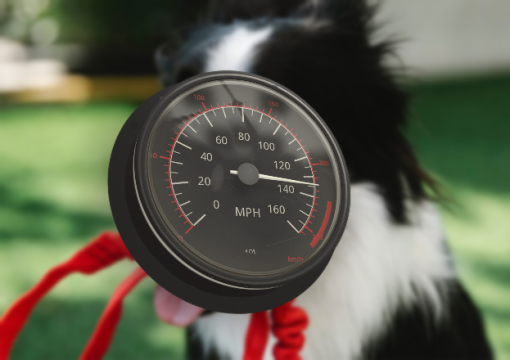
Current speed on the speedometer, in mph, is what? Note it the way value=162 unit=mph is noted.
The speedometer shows value=135 unit=mph
